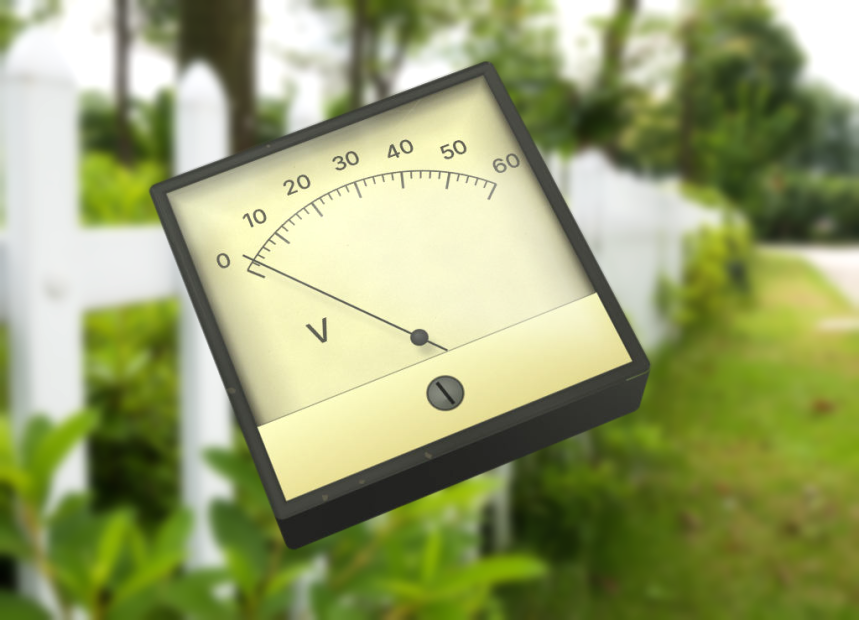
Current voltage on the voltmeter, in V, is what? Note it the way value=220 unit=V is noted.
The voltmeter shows value=2 unit=V
